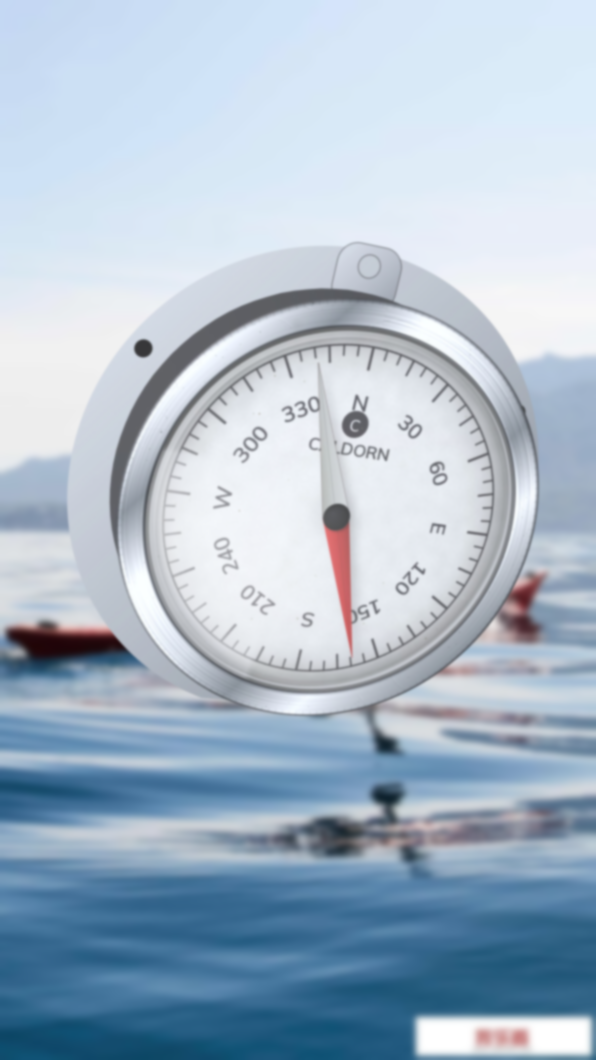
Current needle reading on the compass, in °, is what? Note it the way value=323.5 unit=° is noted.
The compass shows value=160 unit=°
